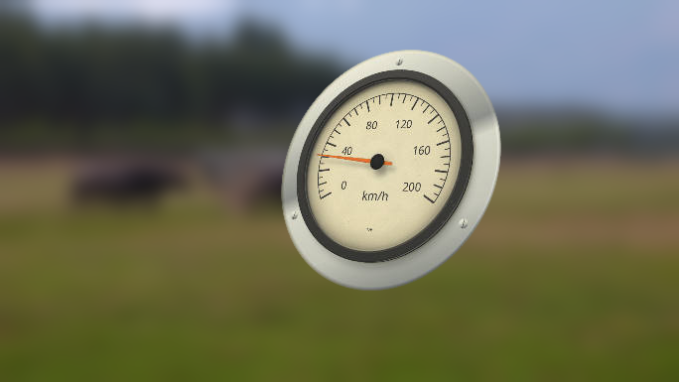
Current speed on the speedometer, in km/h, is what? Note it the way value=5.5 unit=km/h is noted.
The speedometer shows value=30 unit=km/h
